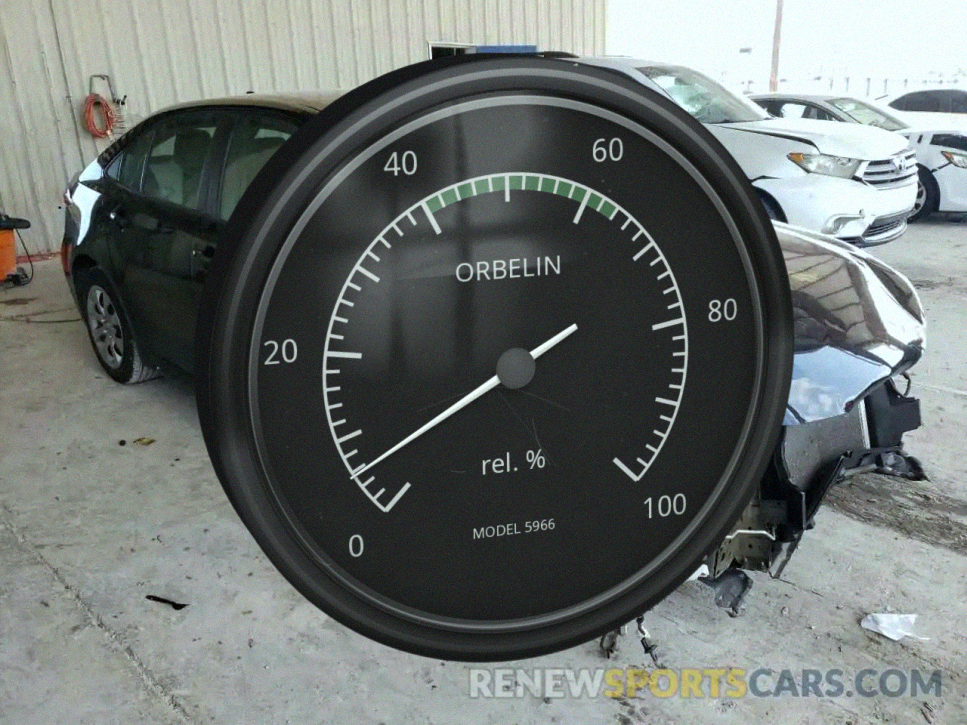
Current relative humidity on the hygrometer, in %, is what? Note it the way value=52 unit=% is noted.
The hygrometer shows value=6 unit=%
